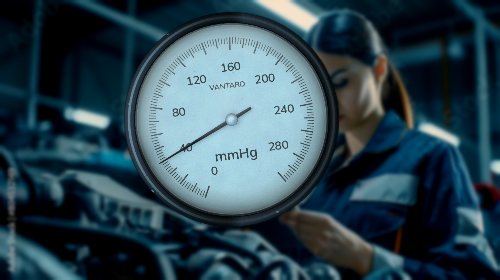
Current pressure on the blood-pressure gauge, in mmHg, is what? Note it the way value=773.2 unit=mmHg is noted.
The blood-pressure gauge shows value=40 unit=mmHg
